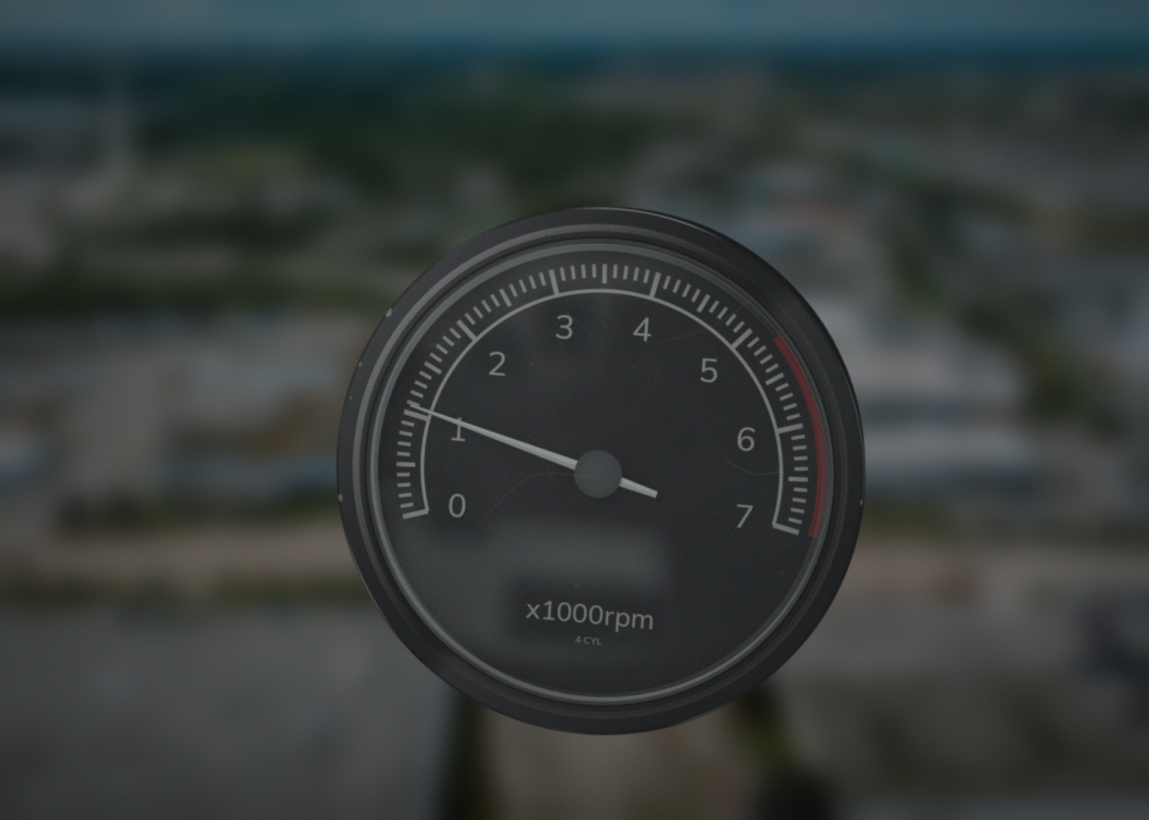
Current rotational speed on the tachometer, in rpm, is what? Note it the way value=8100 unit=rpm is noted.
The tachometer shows value=1100 unit=rpm
